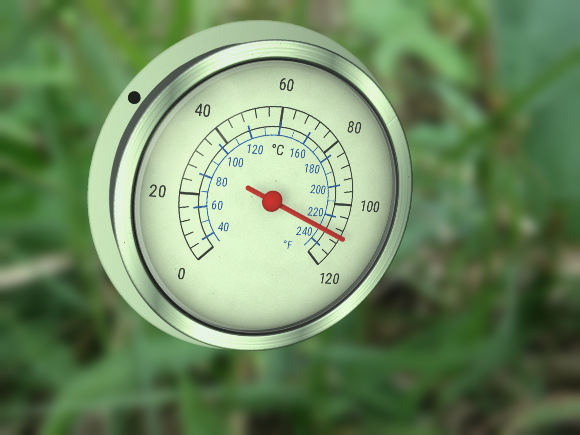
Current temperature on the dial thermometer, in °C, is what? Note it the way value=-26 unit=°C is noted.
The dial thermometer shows value=110 unit=°C
